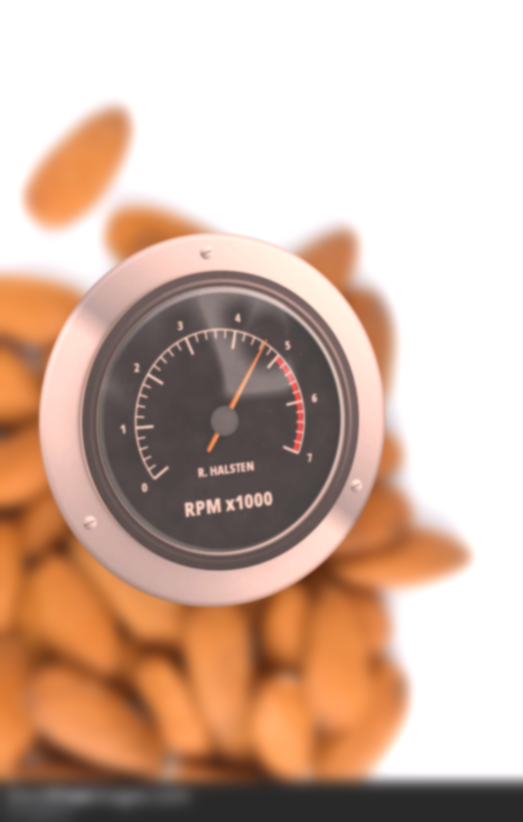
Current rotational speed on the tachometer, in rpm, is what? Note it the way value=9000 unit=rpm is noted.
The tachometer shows value=4600 unit=rpm
